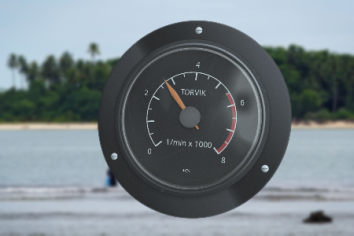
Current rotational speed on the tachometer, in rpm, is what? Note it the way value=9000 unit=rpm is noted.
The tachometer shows value=2750 unit=rpm
